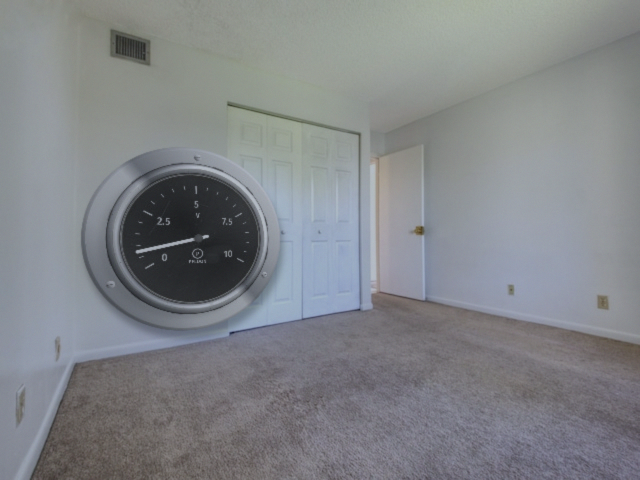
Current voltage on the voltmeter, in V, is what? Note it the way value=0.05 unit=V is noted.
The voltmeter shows value=0.75 unit=V
